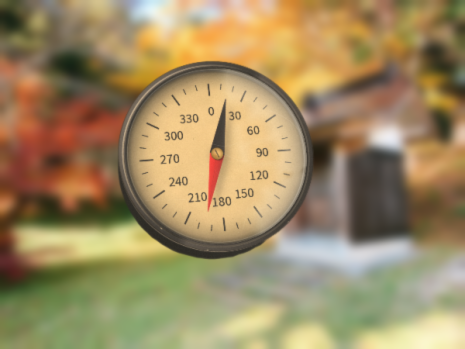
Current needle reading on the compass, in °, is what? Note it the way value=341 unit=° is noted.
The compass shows value=195 unit=°
